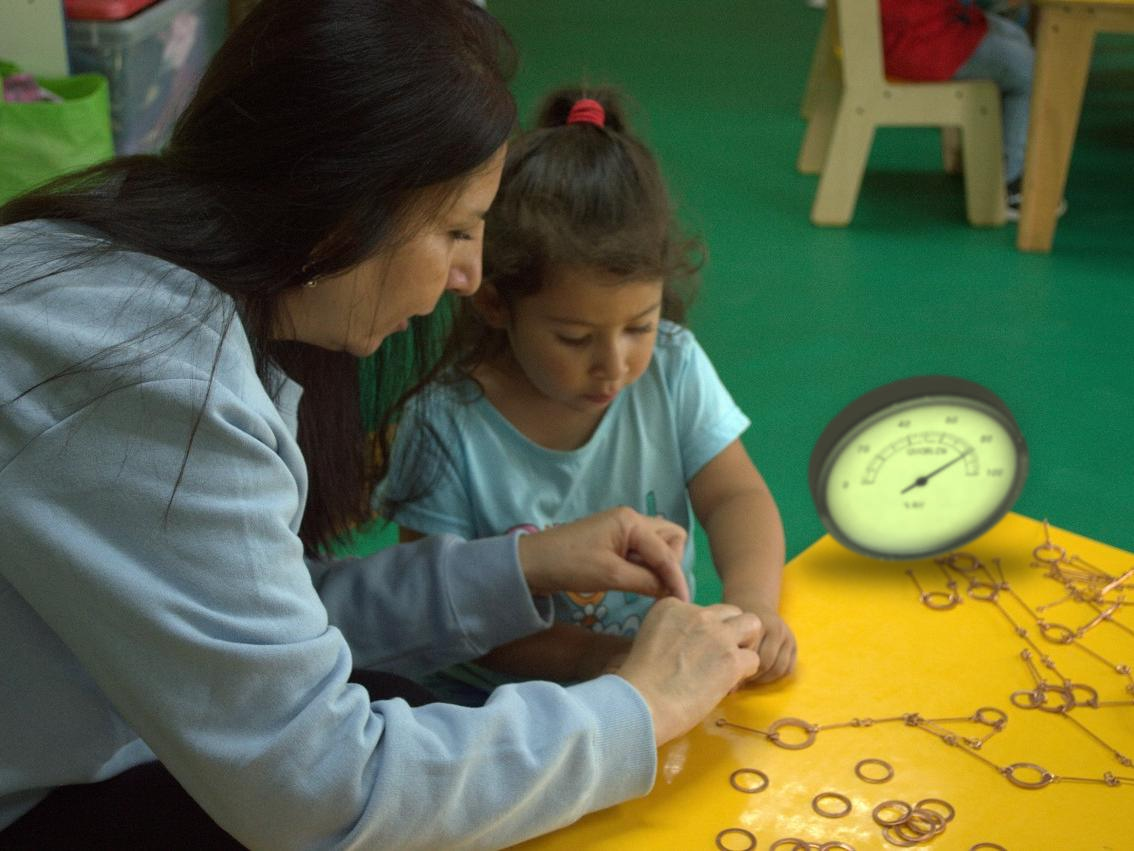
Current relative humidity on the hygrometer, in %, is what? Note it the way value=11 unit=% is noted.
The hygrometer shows value=80 unit=%
